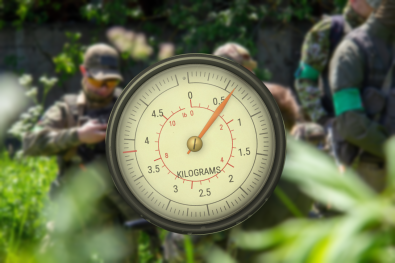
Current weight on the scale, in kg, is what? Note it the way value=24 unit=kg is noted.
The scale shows value=0.6 unit=kg
